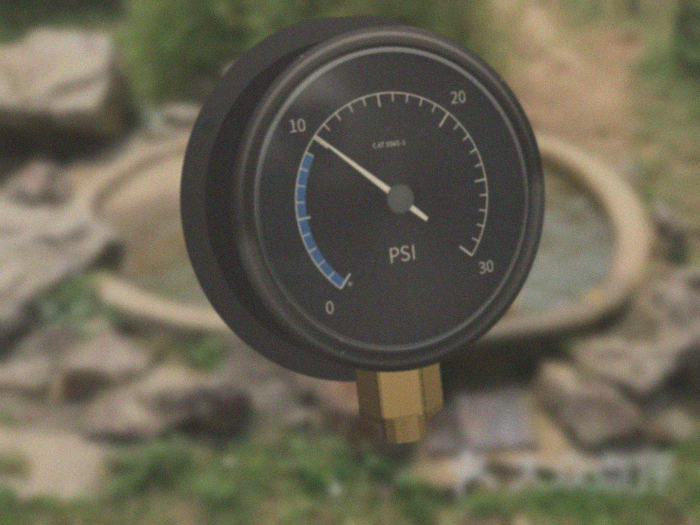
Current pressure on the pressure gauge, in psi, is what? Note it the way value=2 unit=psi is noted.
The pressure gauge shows value=10 unit=psi
